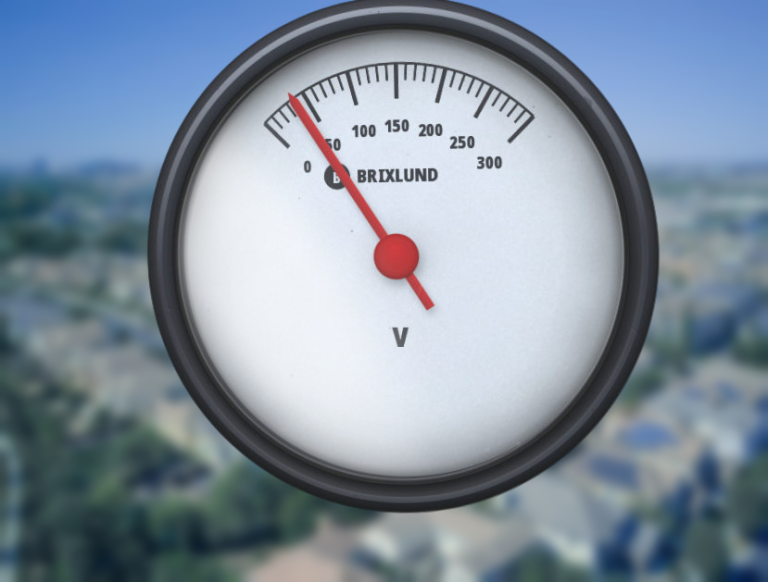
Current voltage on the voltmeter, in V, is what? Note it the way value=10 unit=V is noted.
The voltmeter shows value=40 unit=V
